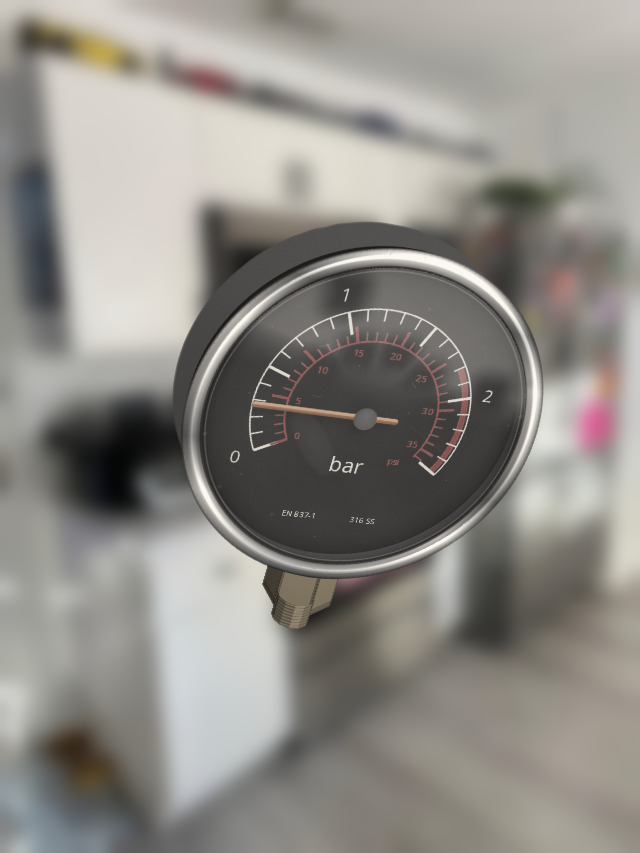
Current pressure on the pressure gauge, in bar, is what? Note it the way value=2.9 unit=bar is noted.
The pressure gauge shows value=0.3 unit=bar
